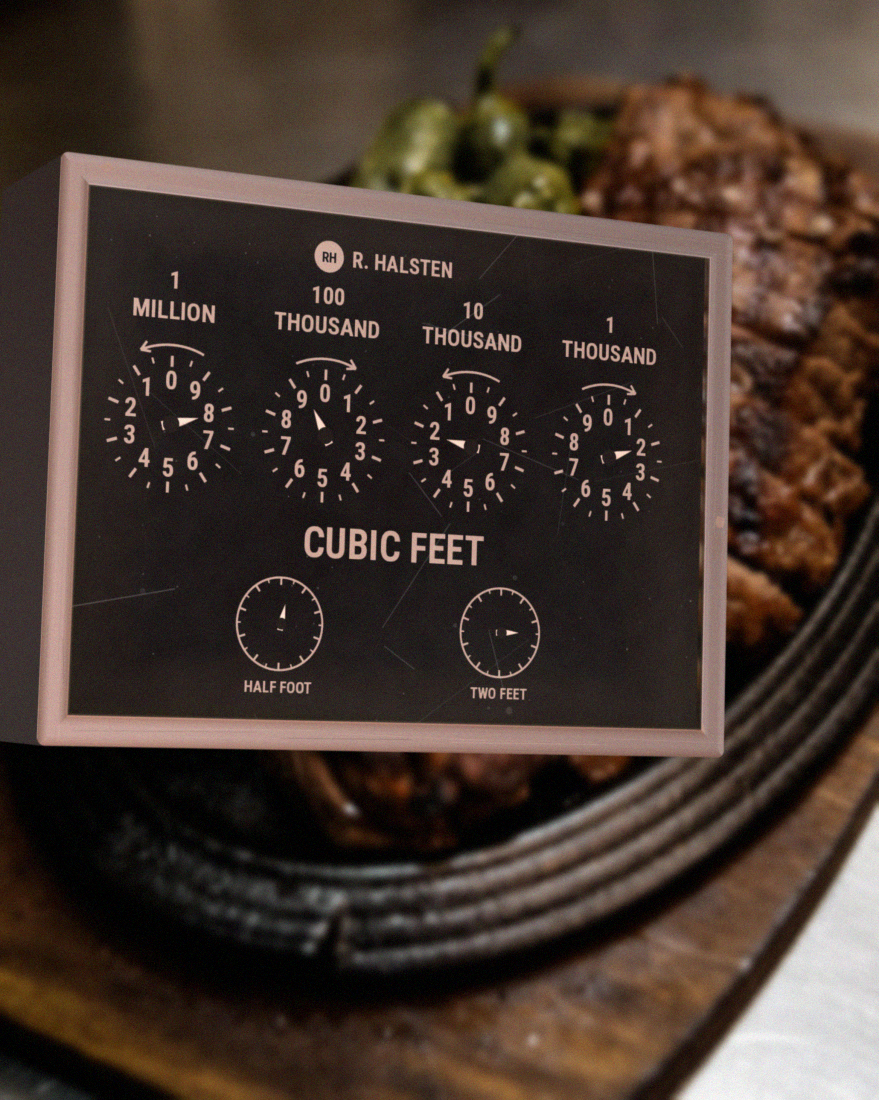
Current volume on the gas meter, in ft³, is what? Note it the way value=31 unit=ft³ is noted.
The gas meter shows value=792200 unit=ft³
